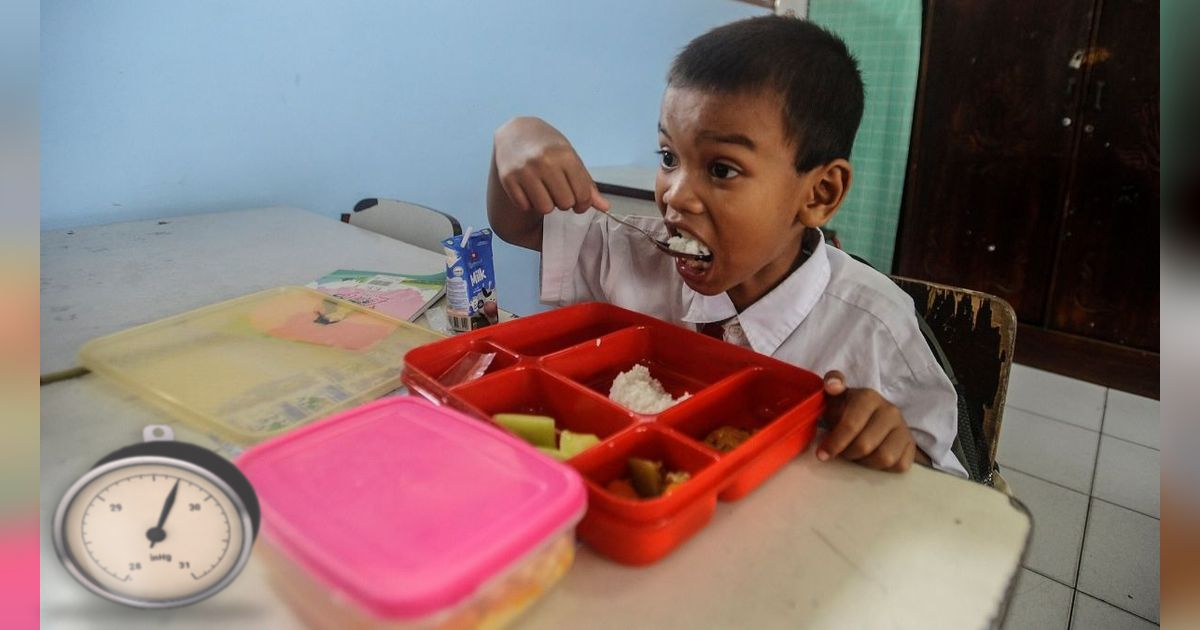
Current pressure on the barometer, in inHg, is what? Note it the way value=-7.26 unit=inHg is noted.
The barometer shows value=29.7 unit=inHg
